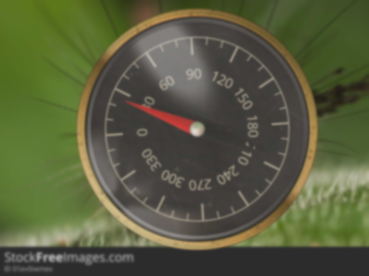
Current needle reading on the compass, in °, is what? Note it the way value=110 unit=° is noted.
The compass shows value=25 unit=°
